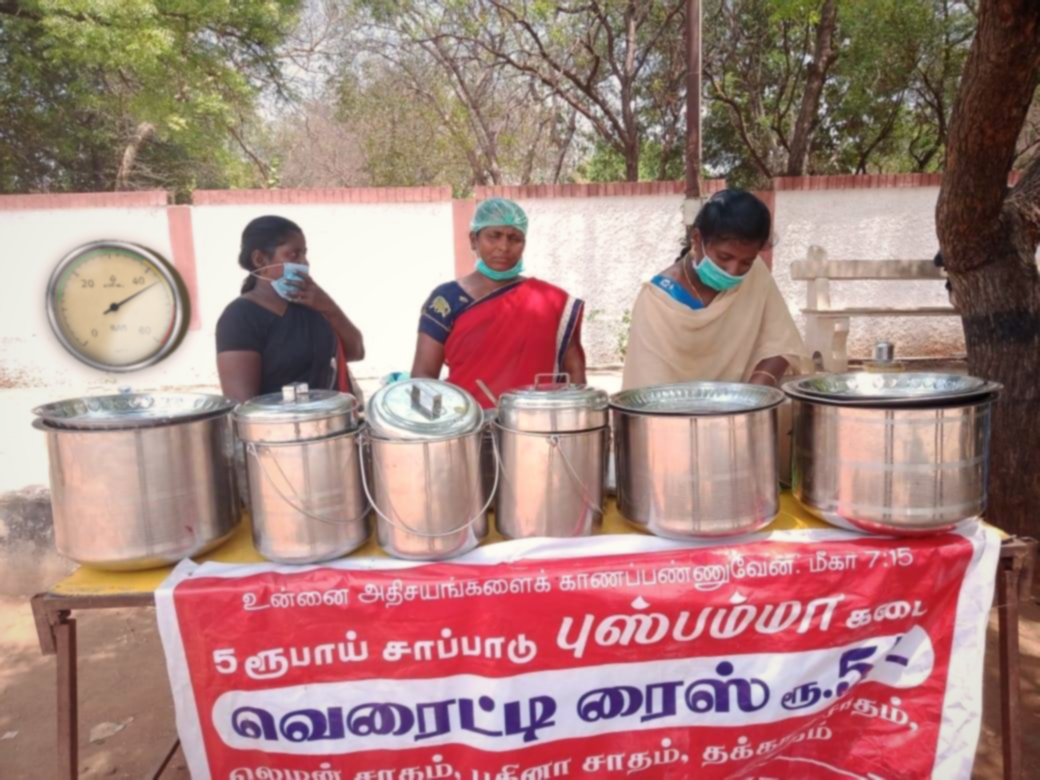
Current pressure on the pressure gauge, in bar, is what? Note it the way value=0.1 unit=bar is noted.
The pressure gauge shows value=44 unit=bar
